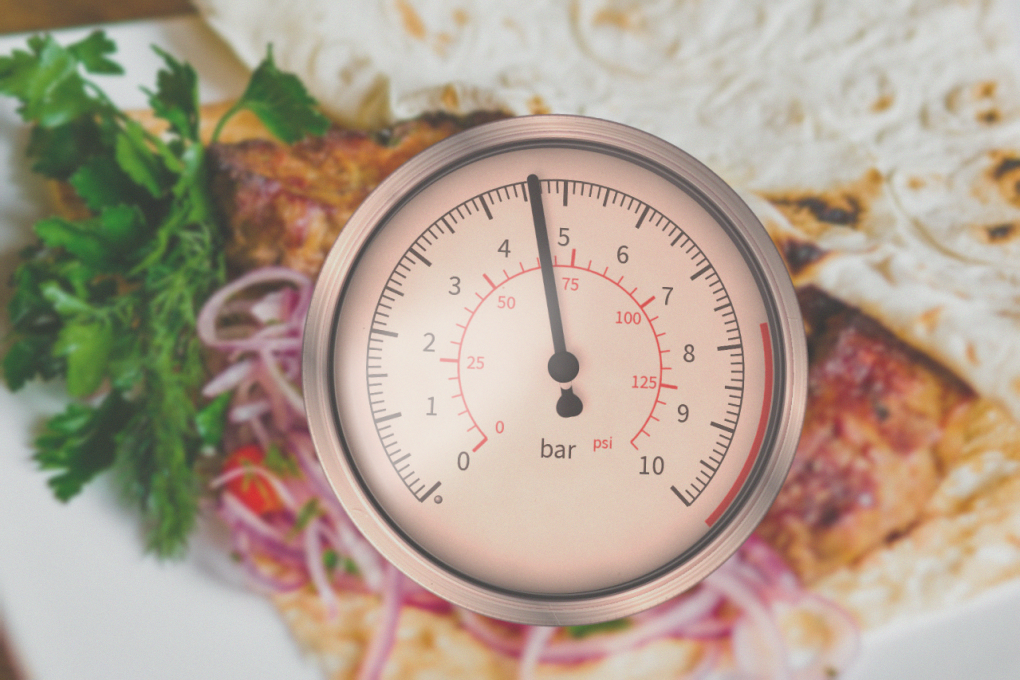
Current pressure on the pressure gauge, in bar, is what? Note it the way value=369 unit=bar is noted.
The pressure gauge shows value=4.6 unit=bar
